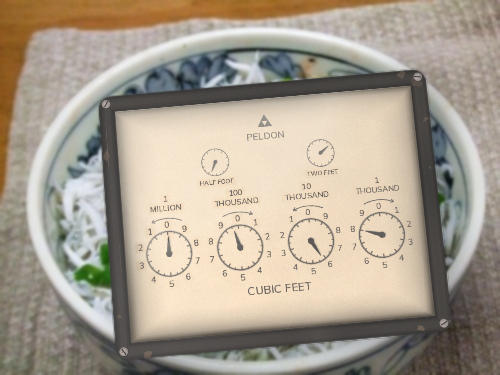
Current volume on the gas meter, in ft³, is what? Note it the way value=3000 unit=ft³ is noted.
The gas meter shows value=995800 unit=ft³
